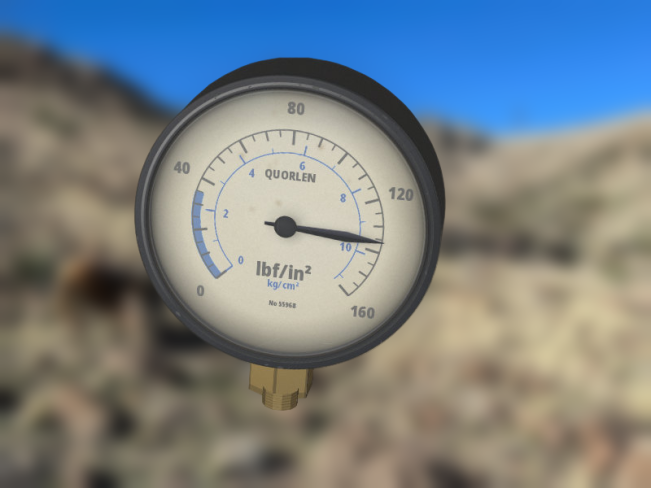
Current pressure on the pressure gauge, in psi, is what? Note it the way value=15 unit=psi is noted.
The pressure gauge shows value=135 unit=psi
